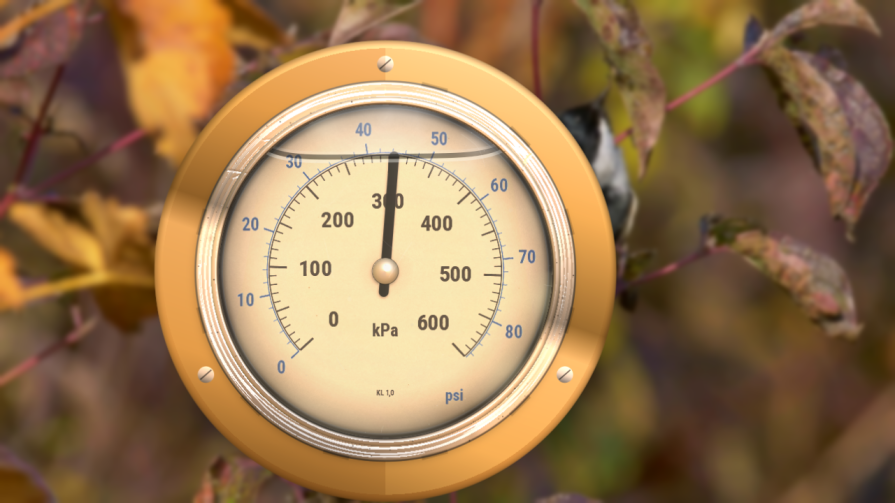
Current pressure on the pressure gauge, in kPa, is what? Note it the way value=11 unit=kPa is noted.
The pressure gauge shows value=305 unit=kPa
